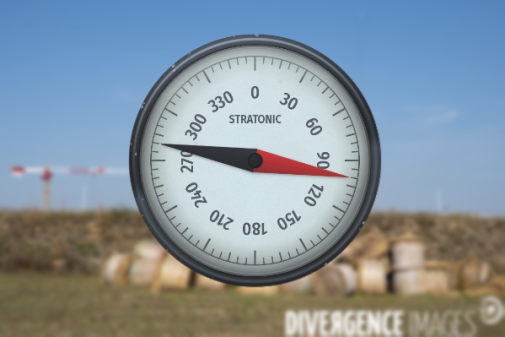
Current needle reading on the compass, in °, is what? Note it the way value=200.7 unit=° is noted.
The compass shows value=100 unit=°
